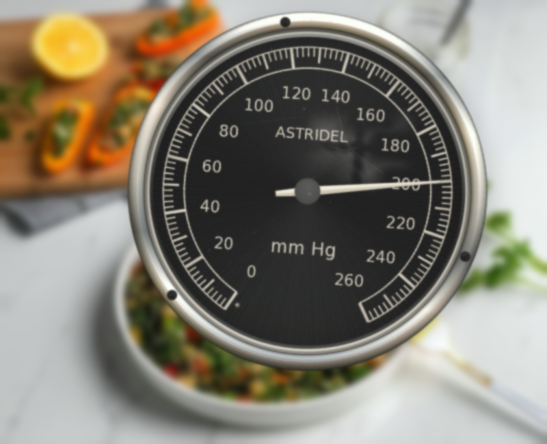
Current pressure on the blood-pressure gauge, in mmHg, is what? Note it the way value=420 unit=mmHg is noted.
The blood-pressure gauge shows value=200 unit=mmHg
